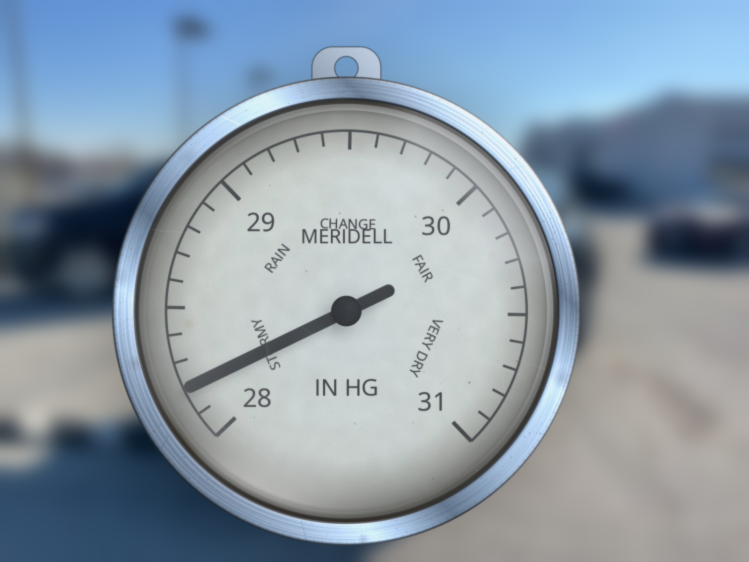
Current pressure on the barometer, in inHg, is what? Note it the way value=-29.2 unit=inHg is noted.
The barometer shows value=28.2 unit=inHg
